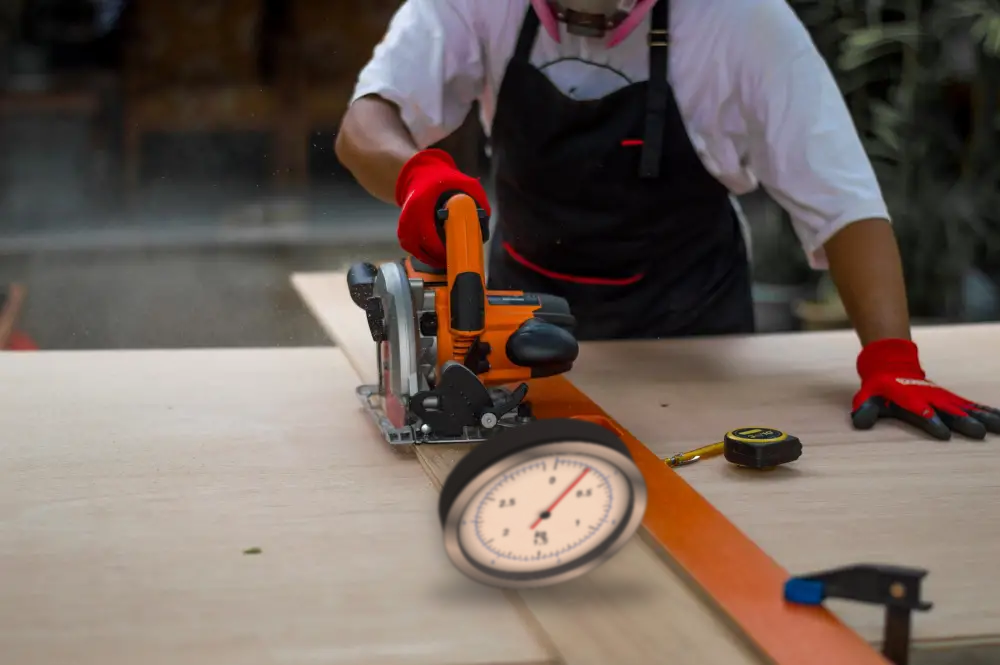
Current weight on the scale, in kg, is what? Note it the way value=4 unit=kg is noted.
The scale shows value=0.25 unit=kg
